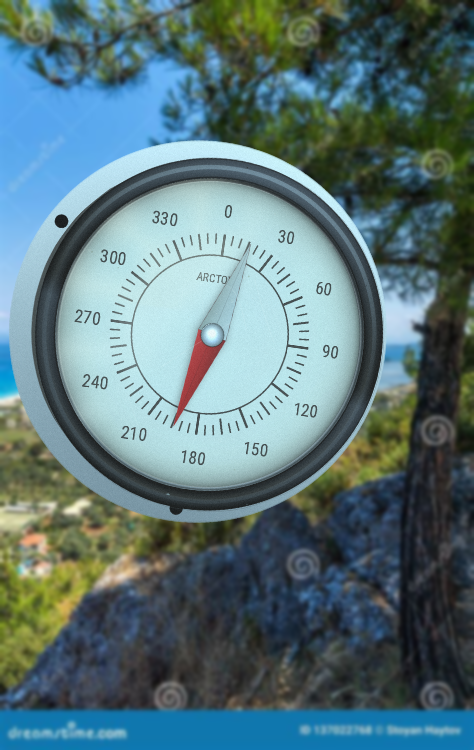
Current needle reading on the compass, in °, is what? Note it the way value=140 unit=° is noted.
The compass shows value=195 unit=°
